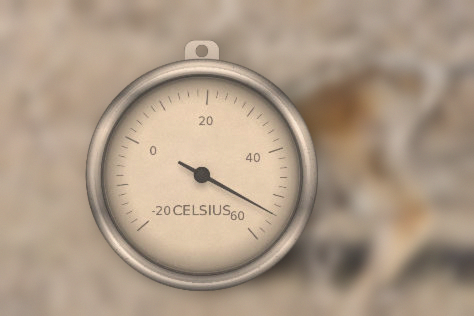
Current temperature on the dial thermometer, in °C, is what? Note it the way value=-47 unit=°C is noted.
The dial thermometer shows value=54 unit=°C
